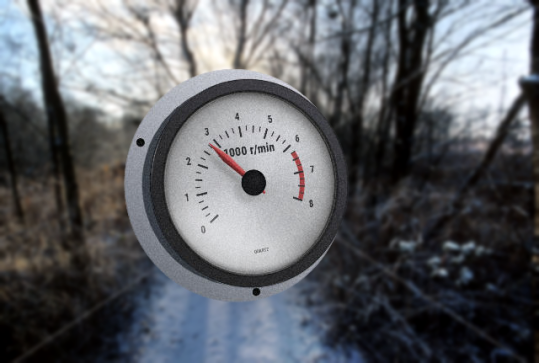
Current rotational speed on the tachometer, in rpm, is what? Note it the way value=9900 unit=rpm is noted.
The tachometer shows value=2750 unit=rpm
